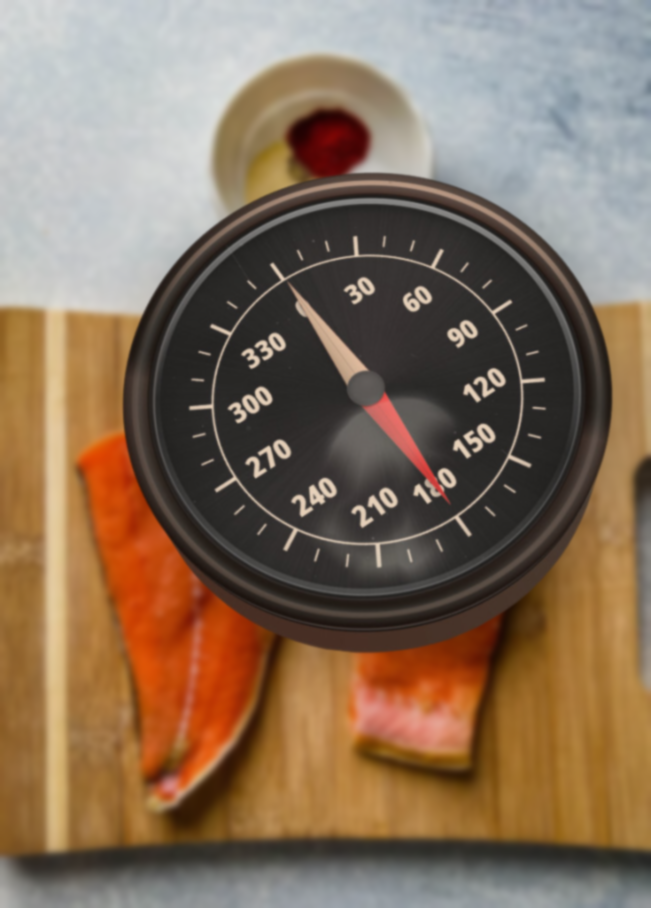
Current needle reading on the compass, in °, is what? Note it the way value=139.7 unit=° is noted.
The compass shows value=180 unit=°
